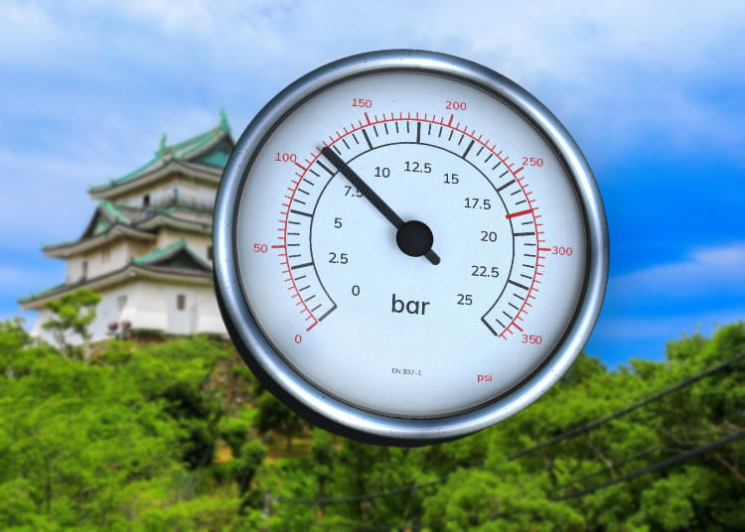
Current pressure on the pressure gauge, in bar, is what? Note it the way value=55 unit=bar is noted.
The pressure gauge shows value=8 unit=bar
